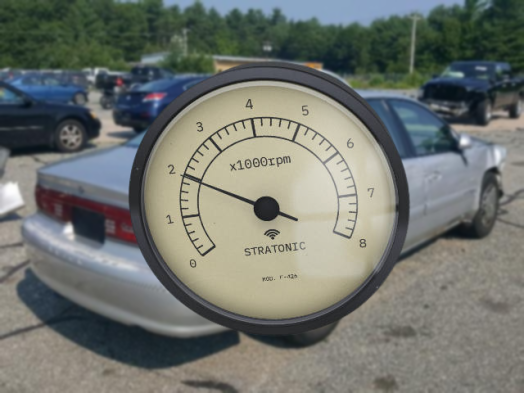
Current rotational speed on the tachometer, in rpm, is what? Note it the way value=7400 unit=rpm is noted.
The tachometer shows value=2000 unit=rpm
